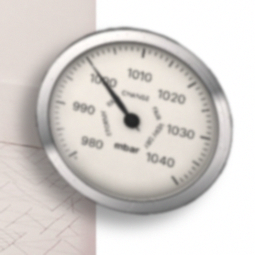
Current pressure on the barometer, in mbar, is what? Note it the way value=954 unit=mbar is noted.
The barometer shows value=1000 unit=mbar
